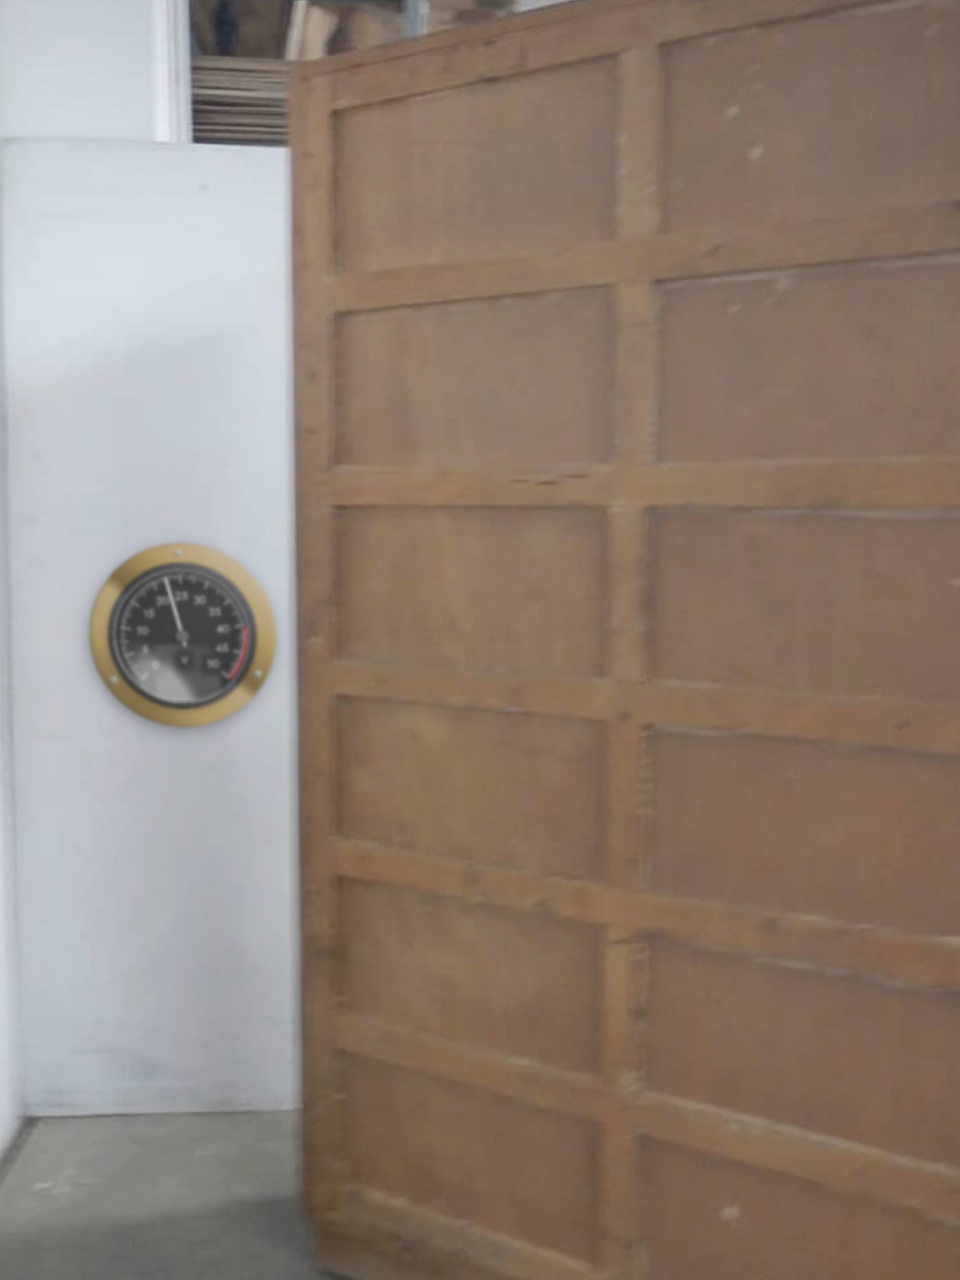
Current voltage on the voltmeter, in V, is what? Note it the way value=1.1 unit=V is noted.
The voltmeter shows value=22.5 unit=V
